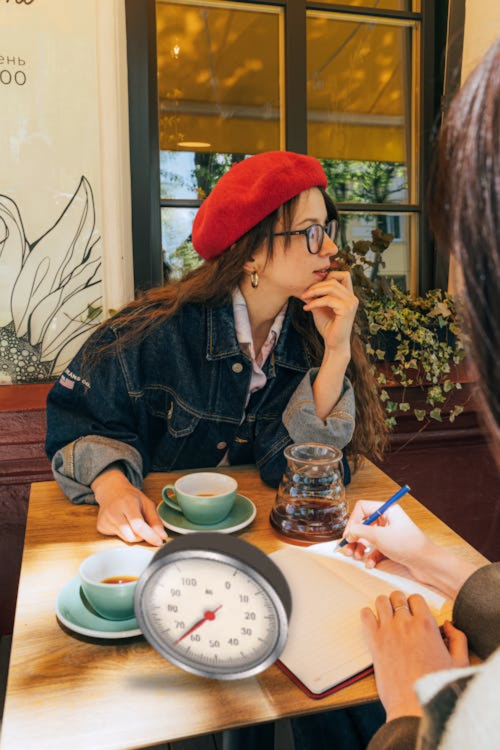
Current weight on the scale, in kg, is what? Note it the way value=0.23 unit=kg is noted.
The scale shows value=65 unit=kg
